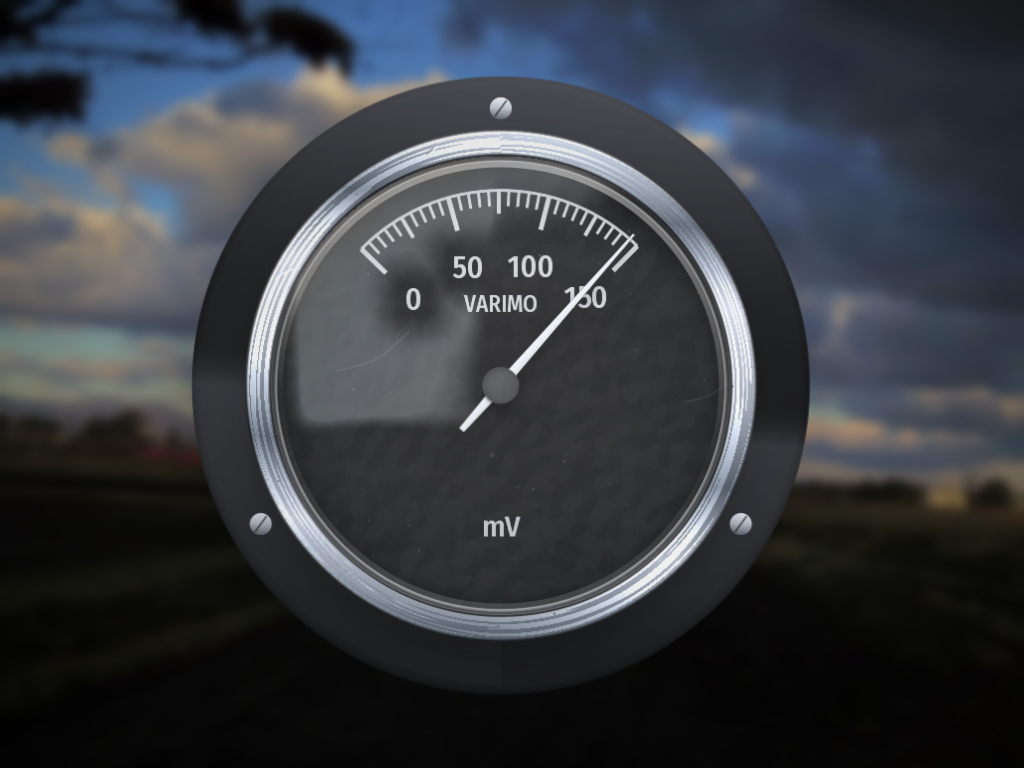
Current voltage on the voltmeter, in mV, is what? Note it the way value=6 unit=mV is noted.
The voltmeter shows value=145 unit=mV
